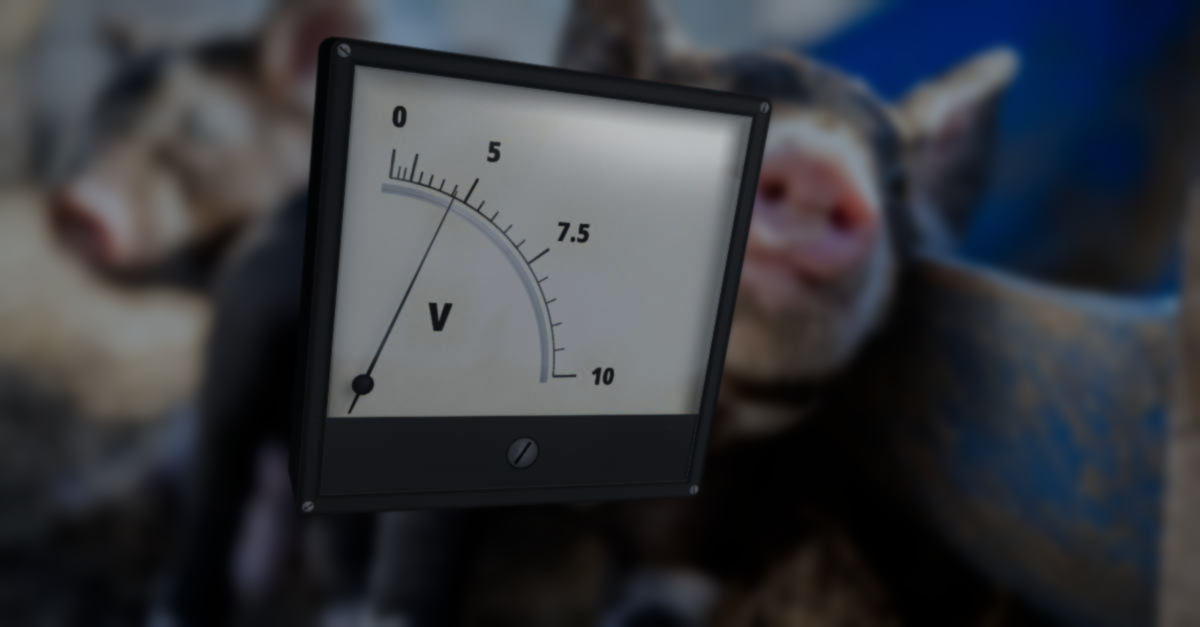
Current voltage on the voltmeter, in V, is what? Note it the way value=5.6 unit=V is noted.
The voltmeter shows value=4.5 unit=V
